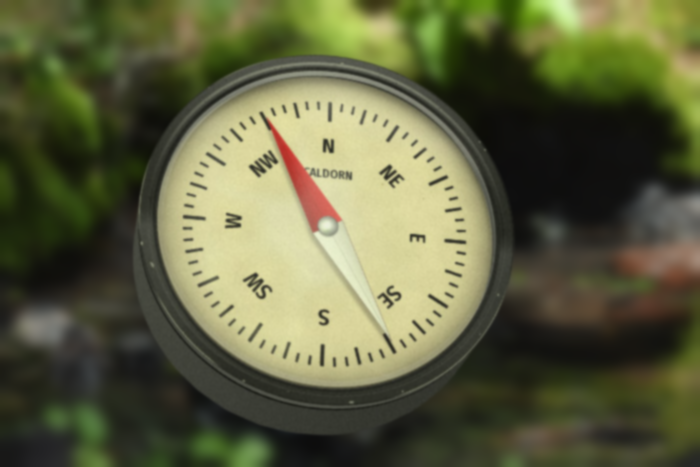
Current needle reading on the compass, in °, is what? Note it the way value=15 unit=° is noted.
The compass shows value=330 unit=°
